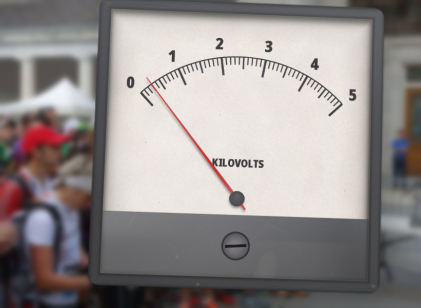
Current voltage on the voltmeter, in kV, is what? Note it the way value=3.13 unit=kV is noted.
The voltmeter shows value=0.3 unit=kV
